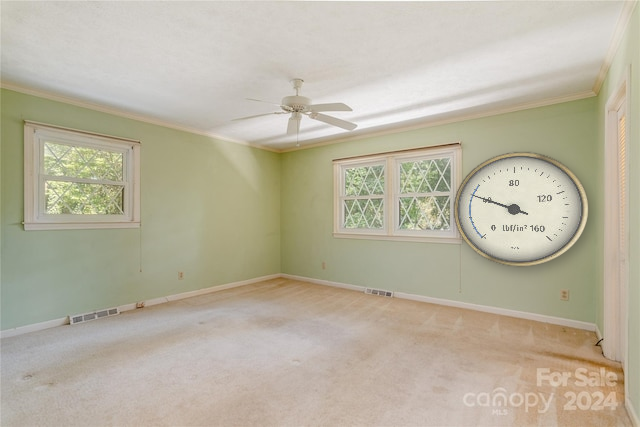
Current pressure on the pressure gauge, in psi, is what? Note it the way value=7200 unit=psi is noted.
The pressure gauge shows value=40 unit=psi
